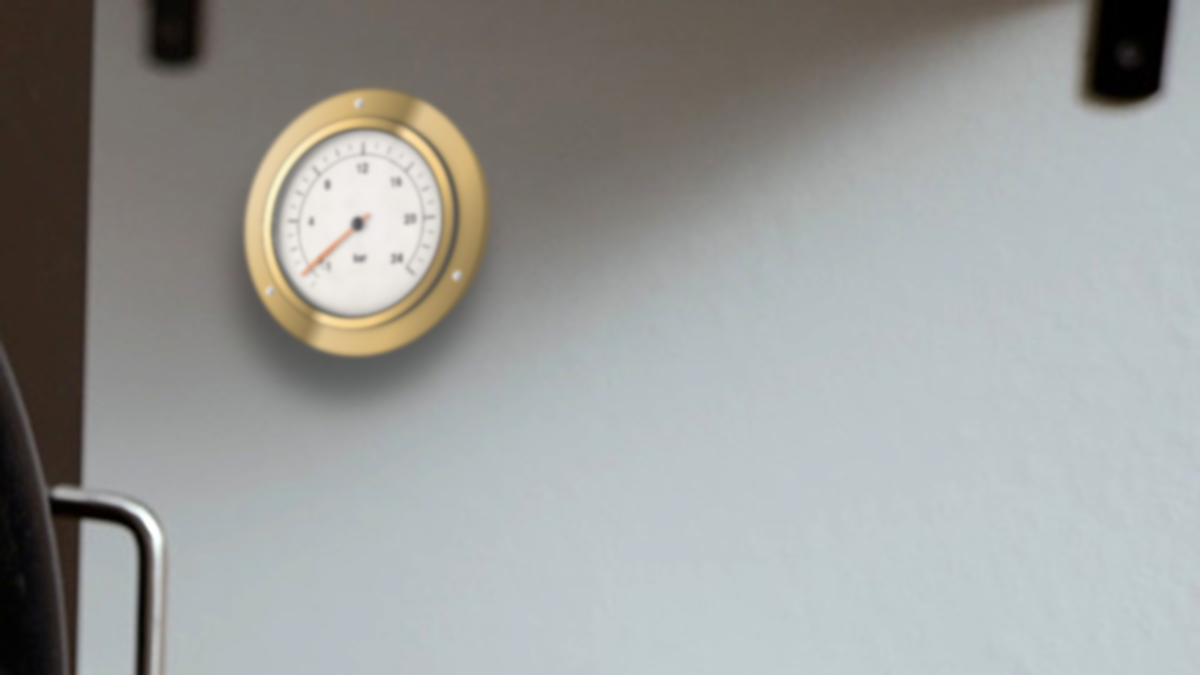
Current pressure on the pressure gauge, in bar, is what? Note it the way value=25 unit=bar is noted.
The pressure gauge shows value=0 unit=bar
